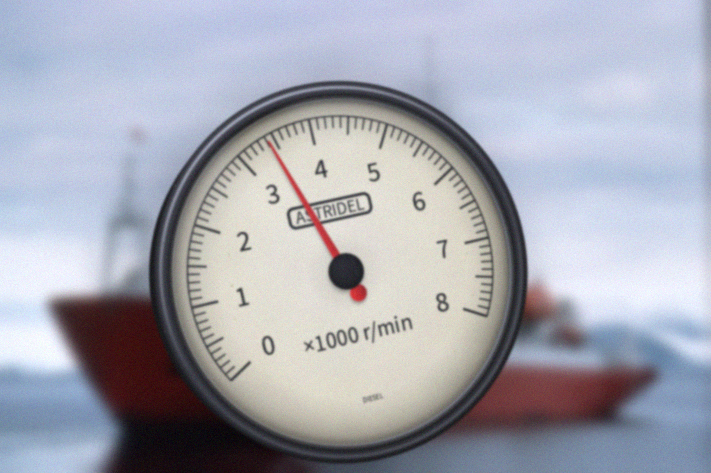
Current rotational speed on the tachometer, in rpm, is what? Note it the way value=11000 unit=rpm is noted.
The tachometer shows value=3400 unit=rpm
